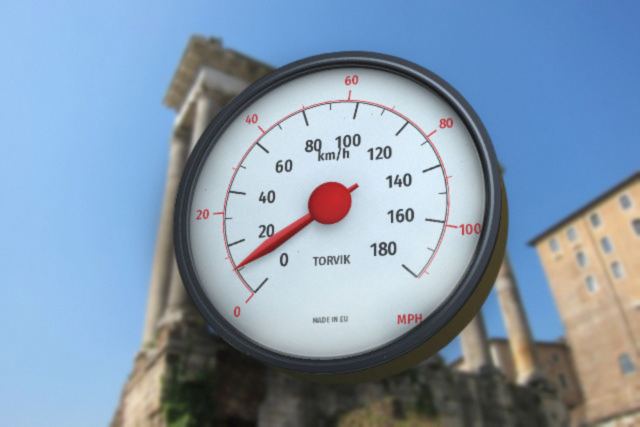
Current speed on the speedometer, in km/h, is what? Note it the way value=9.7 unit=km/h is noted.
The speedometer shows value=10 unit=km/h
